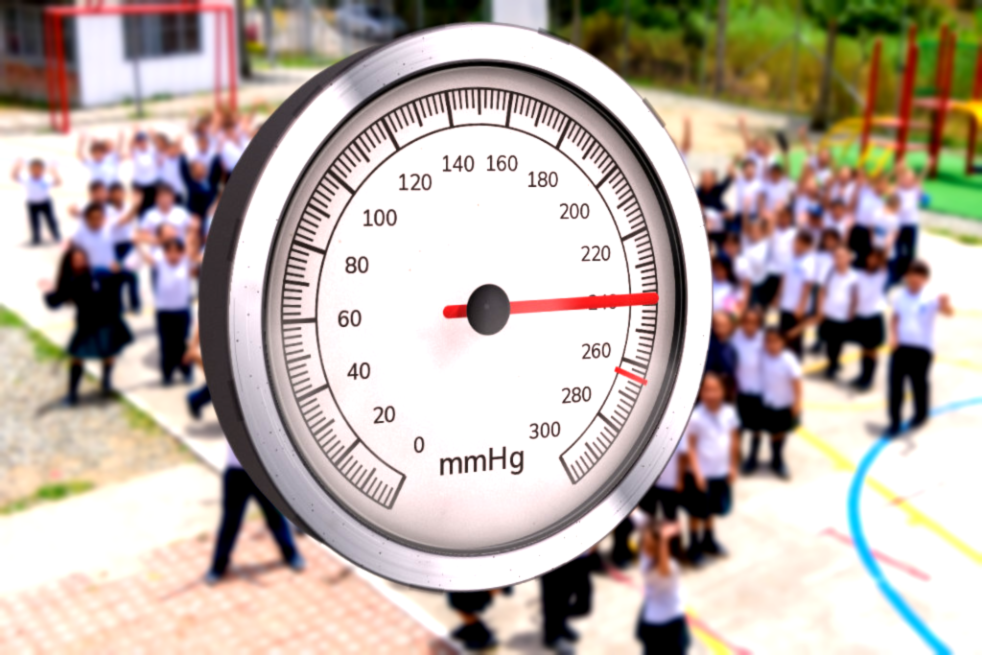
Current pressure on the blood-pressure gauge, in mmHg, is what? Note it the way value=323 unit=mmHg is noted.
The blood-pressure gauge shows value=240 unit=mmHg
